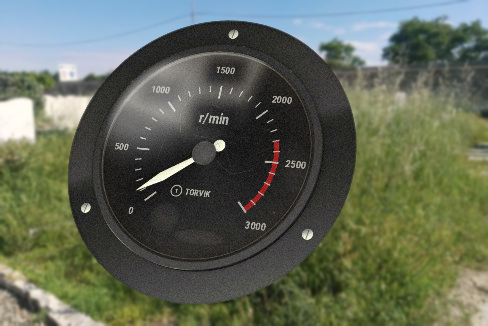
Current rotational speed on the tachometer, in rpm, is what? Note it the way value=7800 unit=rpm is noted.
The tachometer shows value=100 unit=rpm
